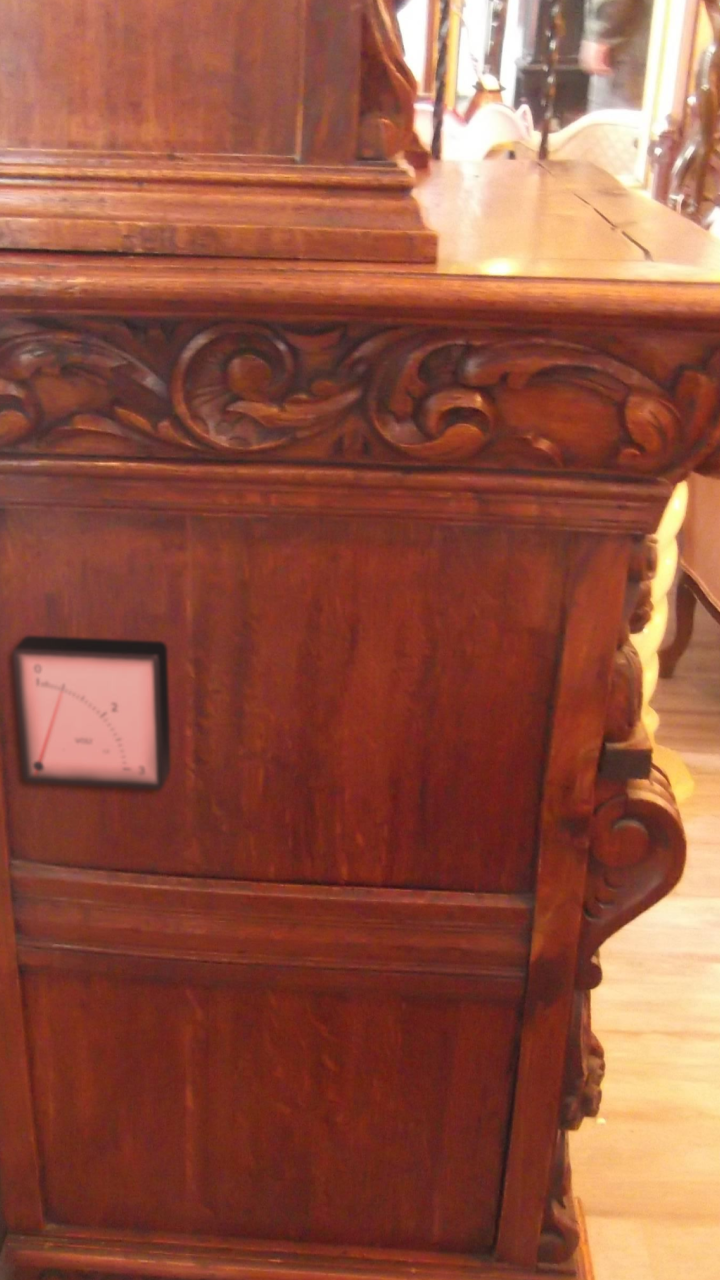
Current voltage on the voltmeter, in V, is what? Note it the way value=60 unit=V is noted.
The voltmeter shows value=1 unit=V
